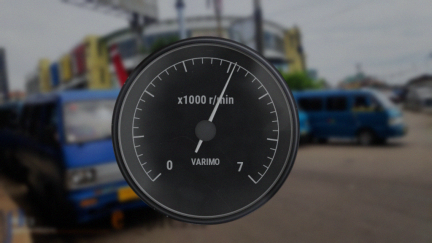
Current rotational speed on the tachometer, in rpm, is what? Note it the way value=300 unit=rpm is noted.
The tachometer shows value=4100 unit=rpm
